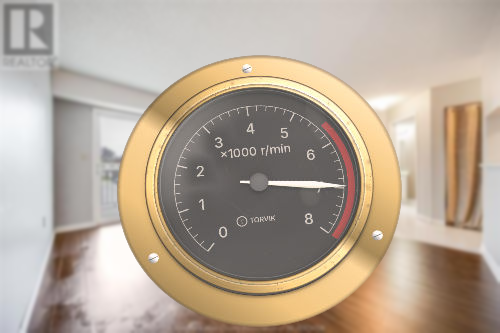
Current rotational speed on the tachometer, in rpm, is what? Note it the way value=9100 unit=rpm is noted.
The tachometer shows value=7000 unit=rpm
